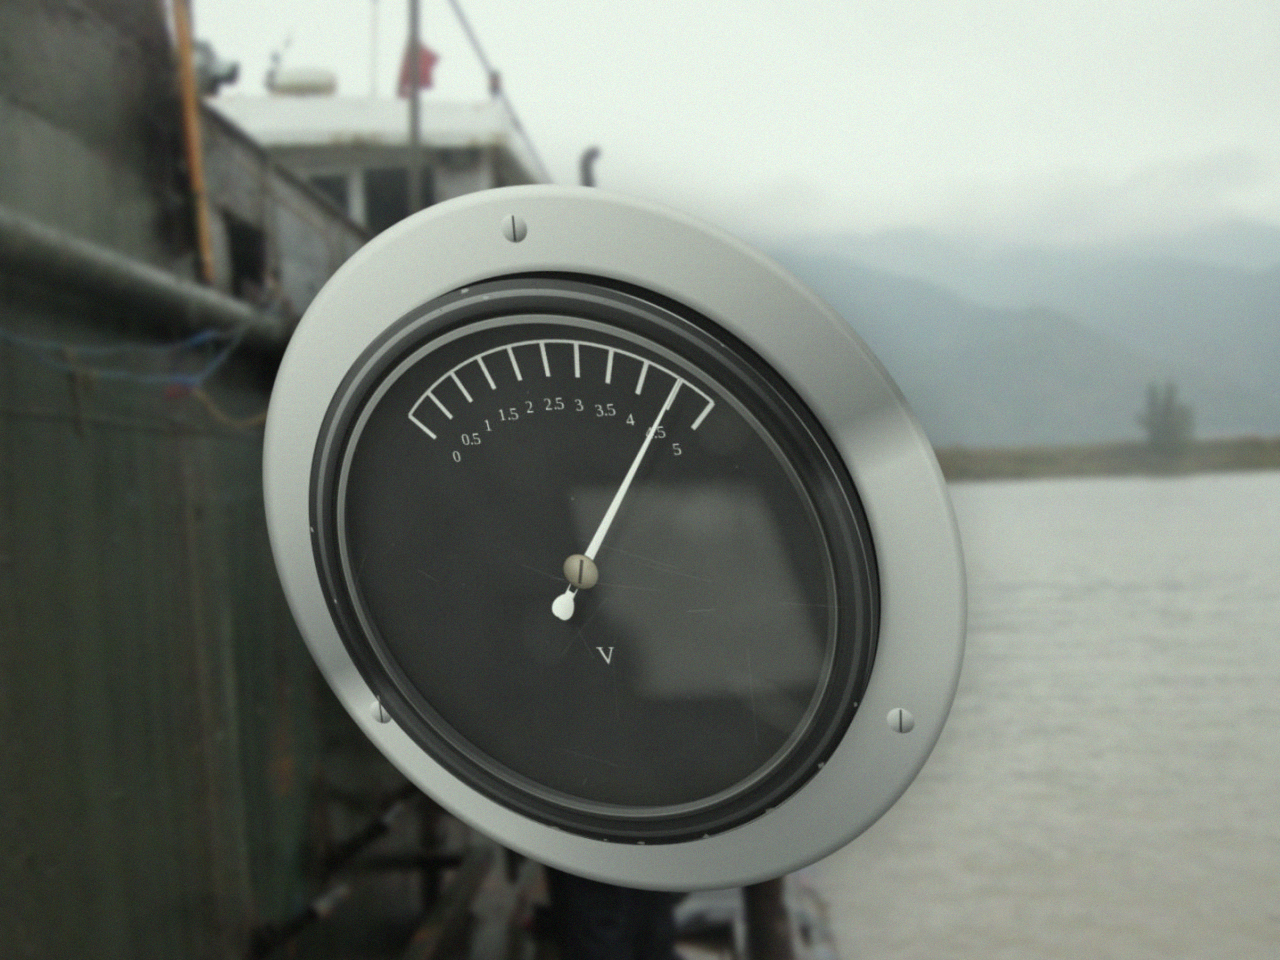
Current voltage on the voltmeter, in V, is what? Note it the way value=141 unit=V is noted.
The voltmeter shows value=4.5 unit=V
